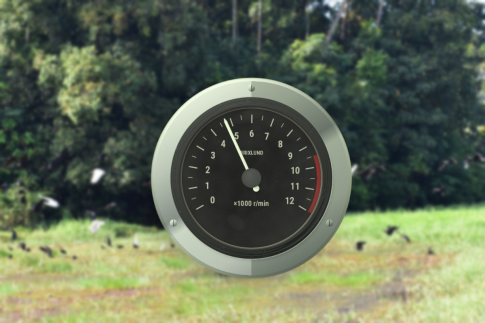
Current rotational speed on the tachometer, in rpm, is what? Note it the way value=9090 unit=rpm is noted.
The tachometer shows value=4750 unit=rpm
